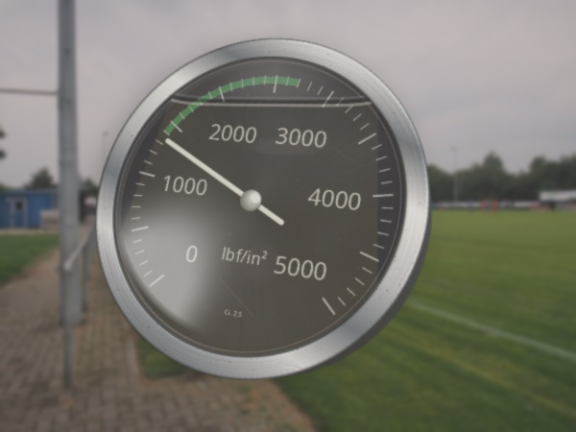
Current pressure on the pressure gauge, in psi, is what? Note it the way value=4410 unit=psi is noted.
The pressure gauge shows value=1350 unit=psi
